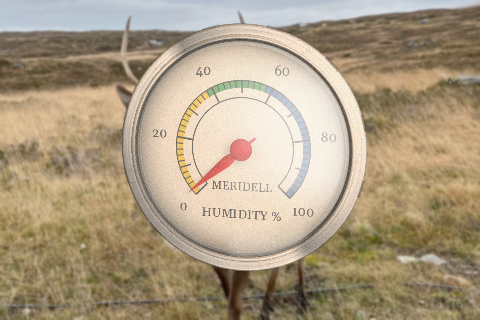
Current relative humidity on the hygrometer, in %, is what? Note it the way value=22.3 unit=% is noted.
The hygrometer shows value=2 unit=%
